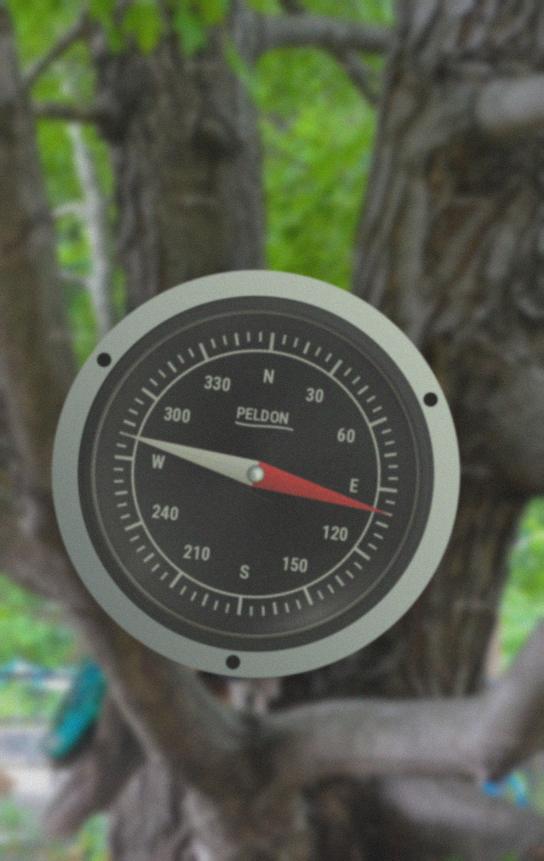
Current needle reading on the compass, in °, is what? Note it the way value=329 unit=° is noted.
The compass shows value=100 unit=°
